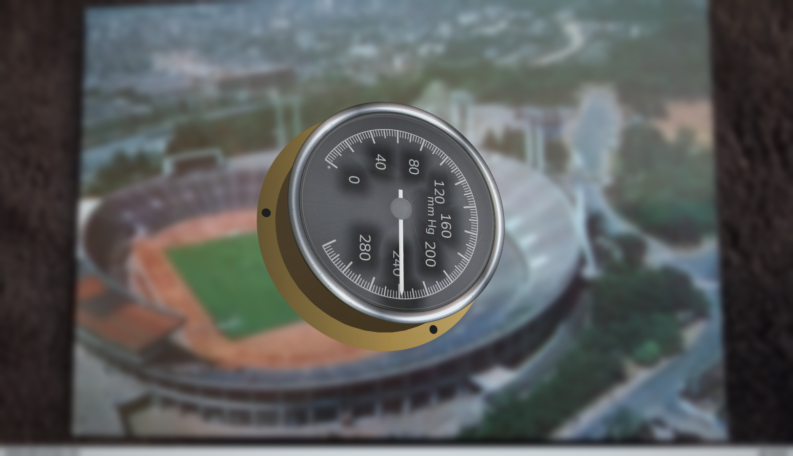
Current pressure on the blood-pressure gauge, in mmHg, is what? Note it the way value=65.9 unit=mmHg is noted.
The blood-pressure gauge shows value=240 unit=mmHg
